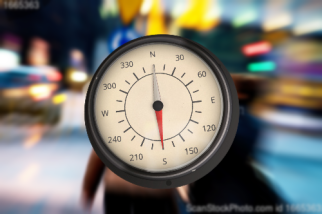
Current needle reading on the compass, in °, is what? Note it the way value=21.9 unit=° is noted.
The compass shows value=180 unit=°
